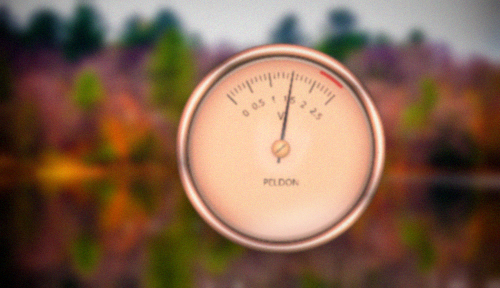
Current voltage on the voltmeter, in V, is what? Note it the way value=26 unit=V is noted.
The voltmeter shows value=1.5 unit=V
